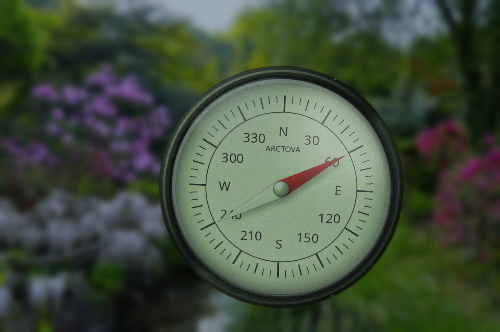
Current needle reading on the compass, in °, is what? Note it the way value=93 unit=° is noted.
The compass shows value=60 unit=°
